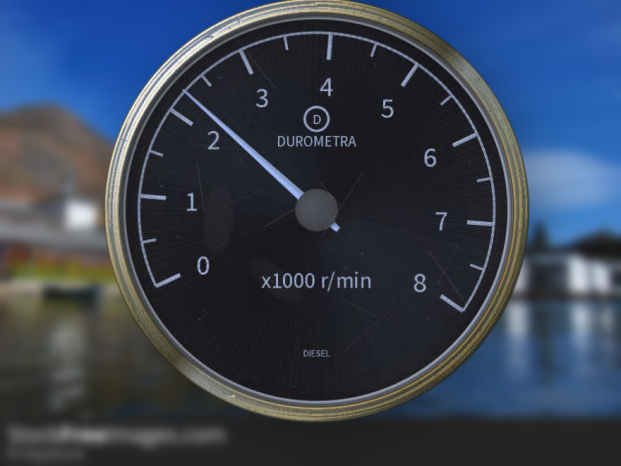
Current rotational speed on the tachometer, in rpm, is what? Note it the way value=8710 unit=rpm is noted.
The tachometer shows value=2250 unit=rpm
